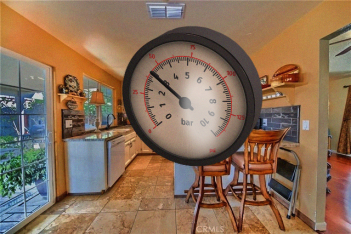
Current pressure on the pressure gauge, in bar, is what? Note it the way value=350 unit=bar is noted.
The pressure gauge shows value=3 unit=bar
